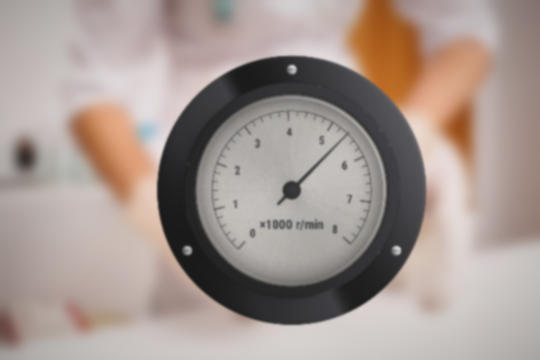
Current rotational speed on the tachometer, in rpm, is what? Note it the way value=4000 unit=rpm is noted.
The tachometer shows value=5400 unit=rpm
